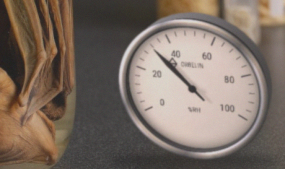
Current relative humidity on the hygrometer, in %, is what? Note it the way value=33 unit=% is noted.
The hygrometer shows value=32 unit=%
